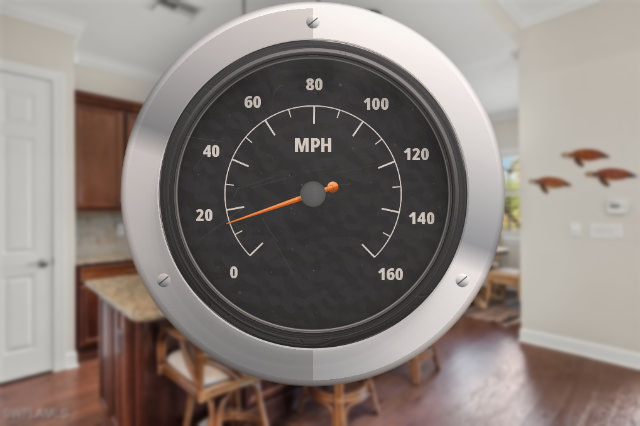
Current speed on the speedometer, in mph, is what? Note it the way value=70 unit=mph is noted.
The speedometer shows value=15 unit=mph
